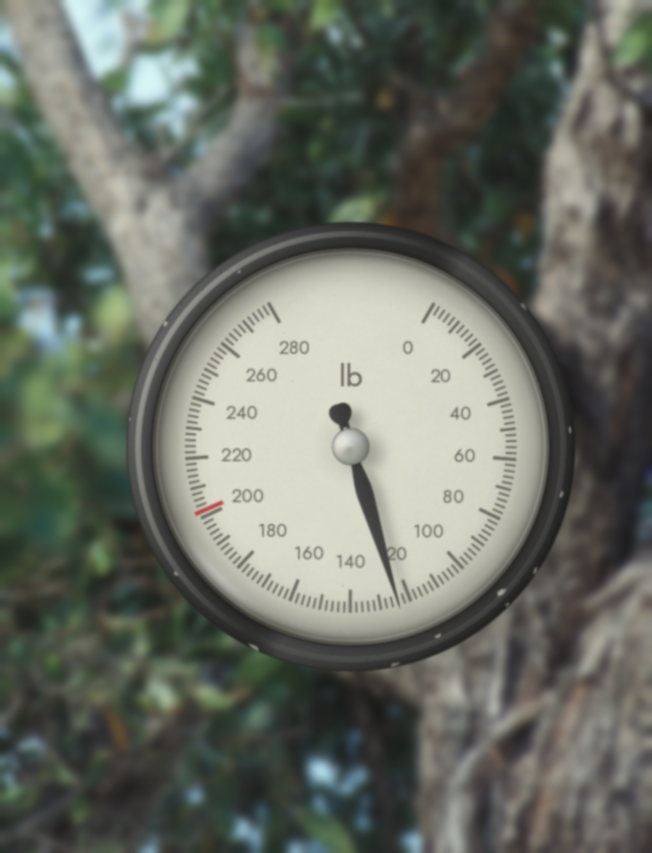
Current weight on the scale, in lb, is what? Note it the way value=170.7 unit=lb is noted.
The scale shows value=124 unit=lb
